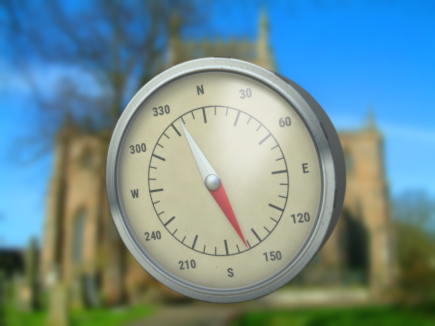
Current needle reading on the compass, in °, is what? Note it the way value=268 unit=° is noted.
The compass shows value=160 unit=°
